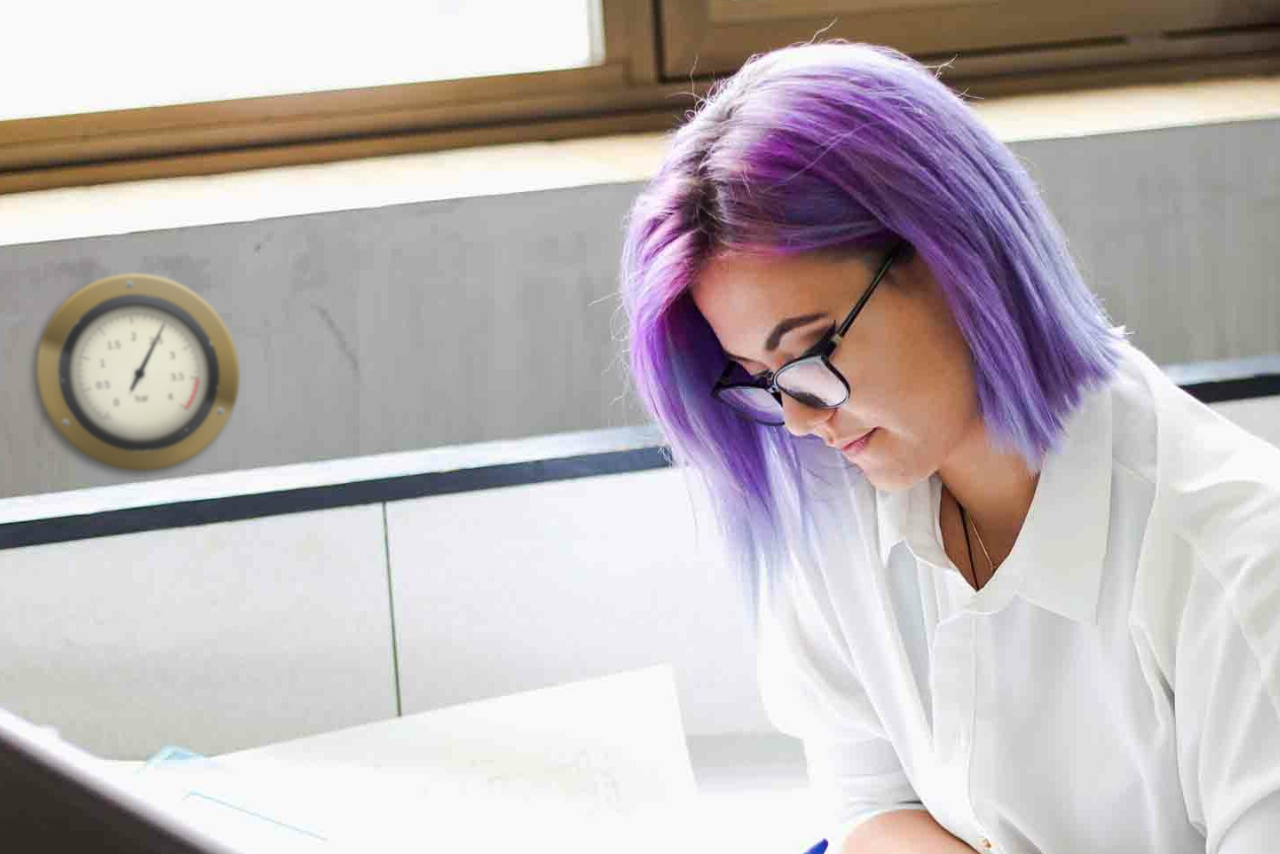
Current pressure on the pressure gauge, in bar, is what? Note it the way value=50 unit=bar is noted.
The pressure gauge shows value=2.5 unit=bar
